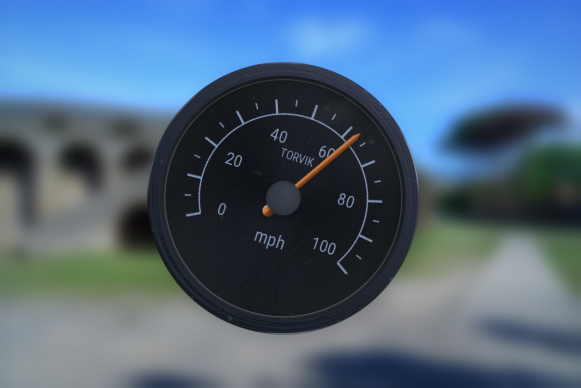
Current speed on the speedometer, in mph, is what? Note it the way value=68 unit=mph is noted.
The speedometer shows value=62.5 unit=mph
